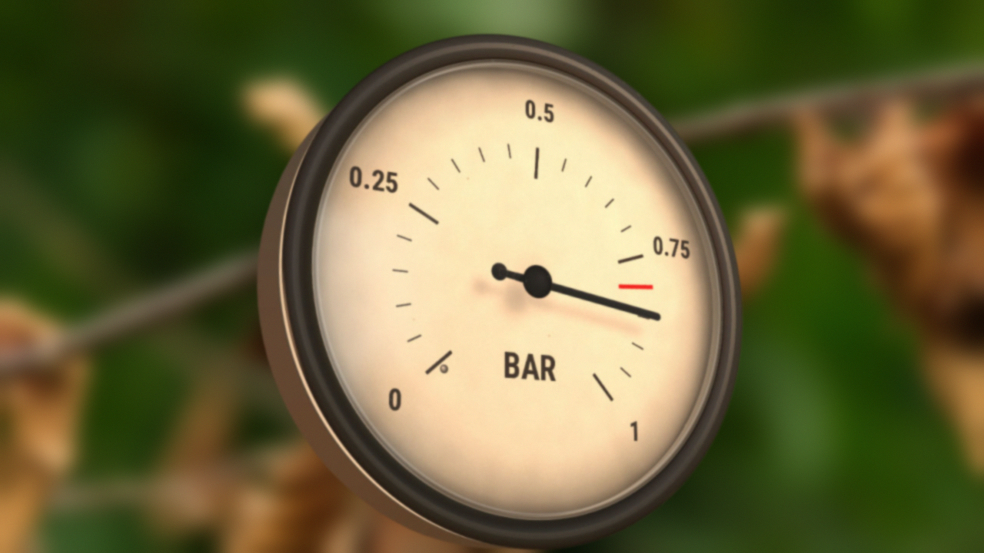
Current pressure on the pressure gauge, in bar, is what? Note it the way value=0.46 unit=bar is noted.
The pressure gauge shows value=0.85 unit=bar
